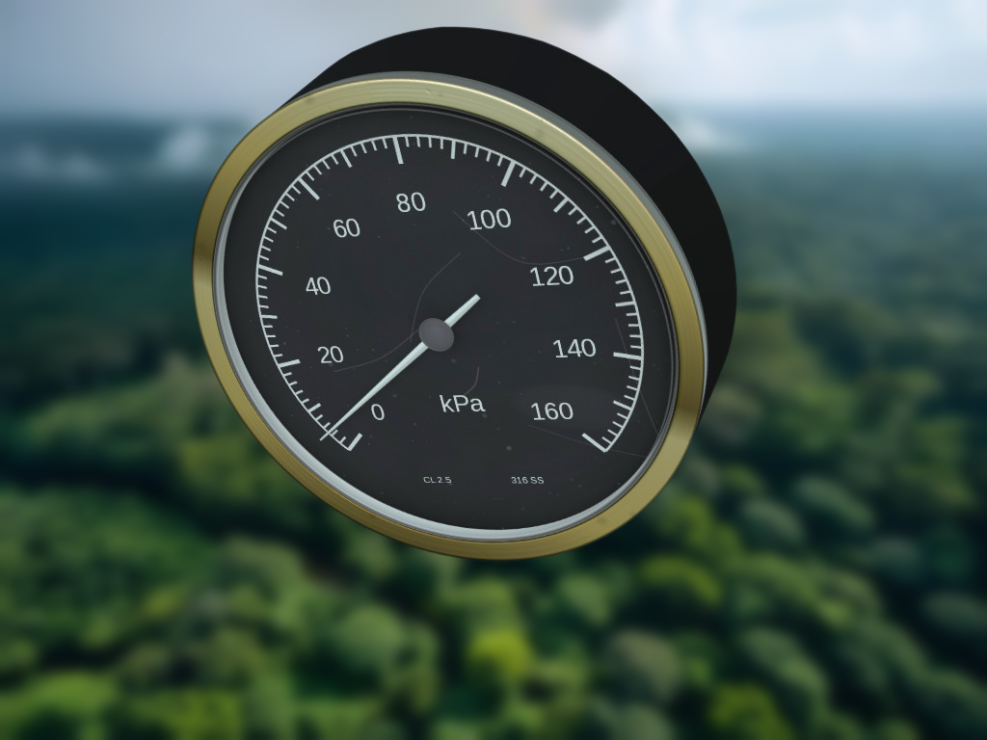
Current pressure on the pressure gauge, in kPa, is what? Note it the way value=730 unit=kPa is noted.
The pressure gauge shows value=5 unit=kPa
